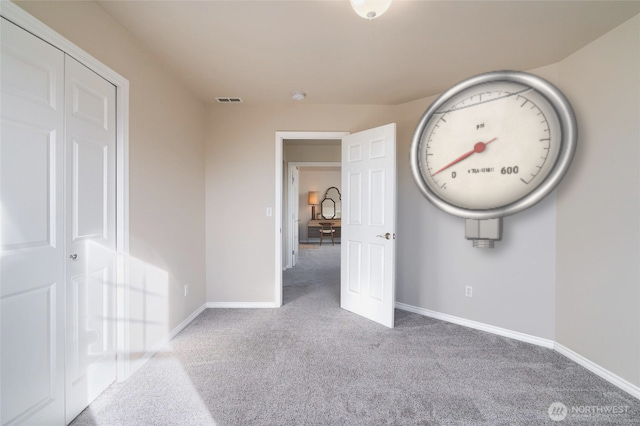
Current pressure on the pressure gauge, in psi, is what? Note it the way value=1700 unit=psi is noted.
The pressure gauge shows value=40 unit=psi
